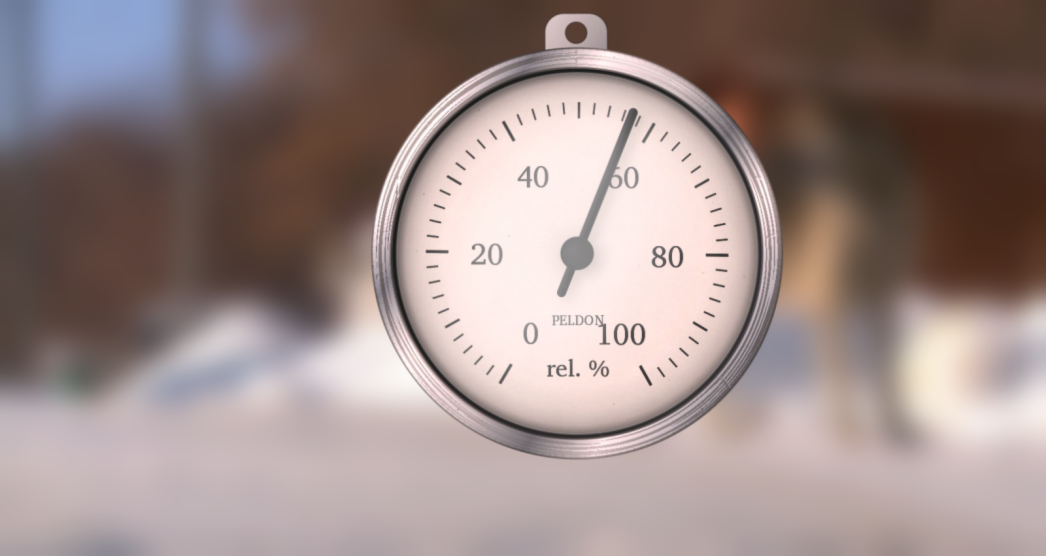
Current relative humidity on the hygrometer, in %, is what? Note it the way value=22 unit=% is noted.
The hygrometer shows value=57 unit=%
